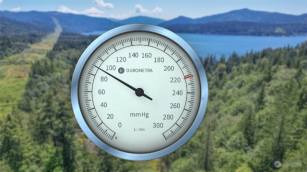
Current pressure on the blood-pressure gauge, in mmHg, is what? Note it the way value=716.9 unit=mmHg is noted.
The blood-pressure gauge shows value=90 unit=mmHg
